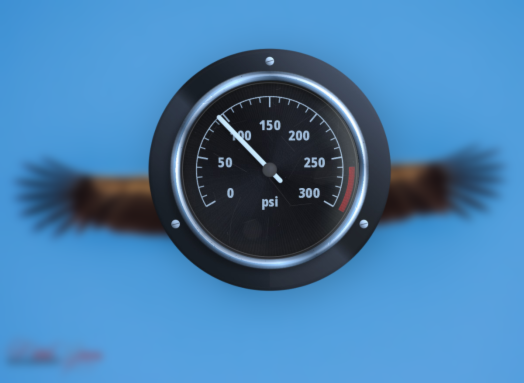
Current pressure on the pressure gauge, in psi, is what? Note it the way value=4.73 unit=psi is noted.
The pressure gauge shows value=95 unit=psi
